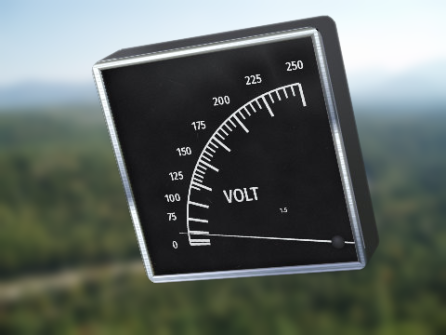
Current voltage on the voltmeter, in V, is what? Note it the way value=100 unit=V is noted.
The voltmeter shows value=50 unit=V
